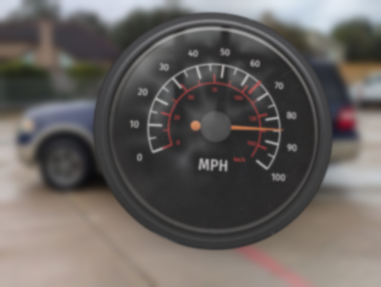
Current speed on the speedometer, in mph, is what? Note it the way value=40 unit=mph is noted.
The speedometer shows value=85 unit=mph
